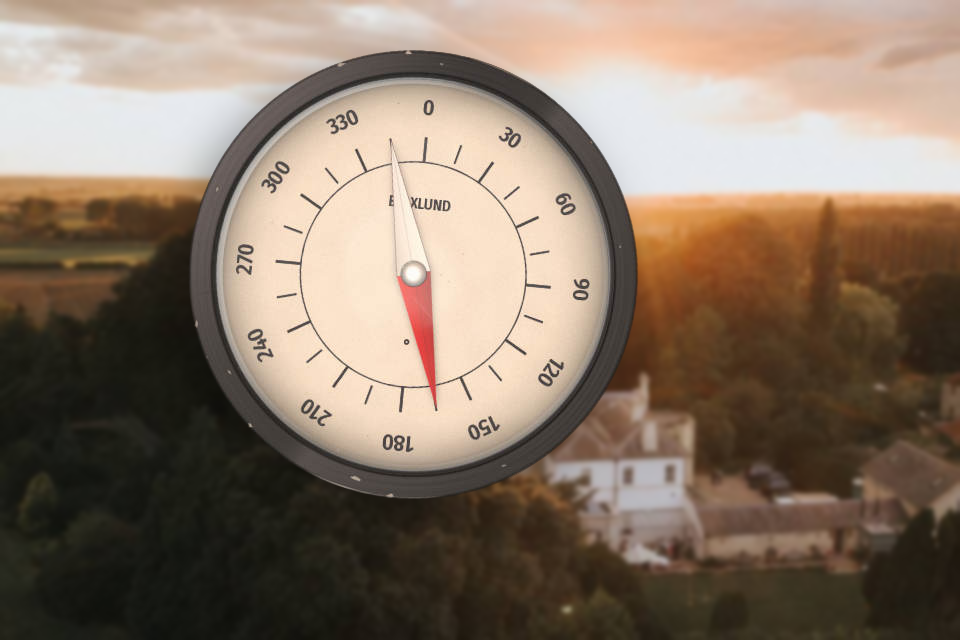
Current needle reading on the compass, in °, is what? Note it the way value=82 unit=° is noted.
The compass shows value=165 unit=°
